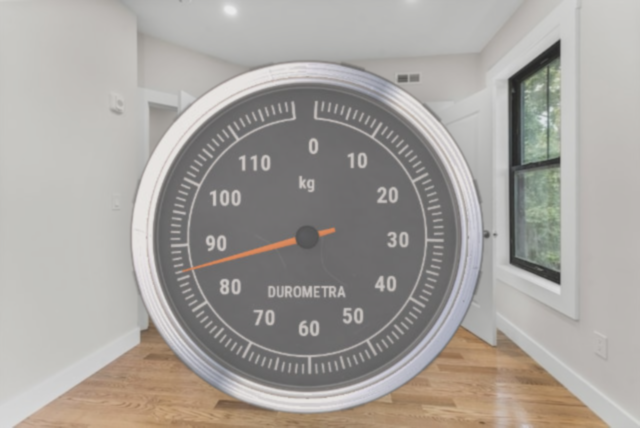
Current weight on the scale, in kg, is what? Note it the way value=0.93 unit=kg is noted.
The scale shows value=86 unit=kg
